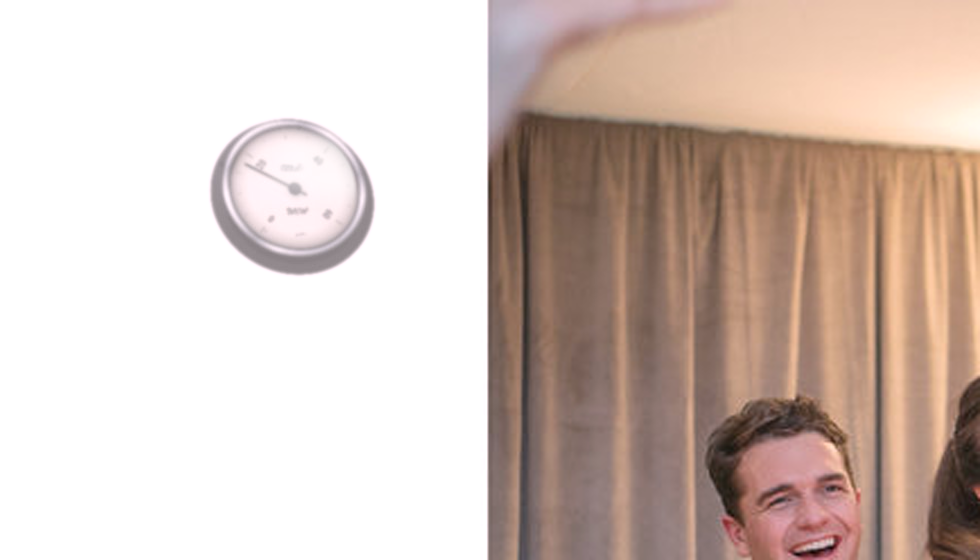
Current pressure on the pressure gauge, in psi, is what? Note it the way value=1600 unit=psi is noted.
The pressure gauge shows value=17.5 unit=psi
